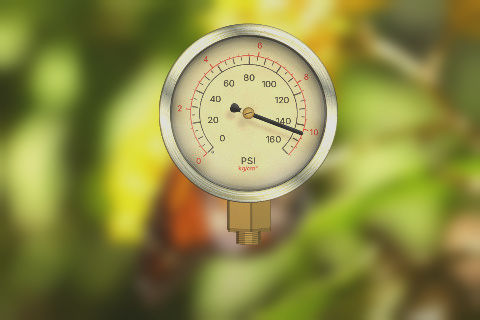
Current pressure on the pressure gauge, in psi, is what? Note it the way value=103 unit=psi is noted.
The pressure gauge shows value=145 unit=psi
